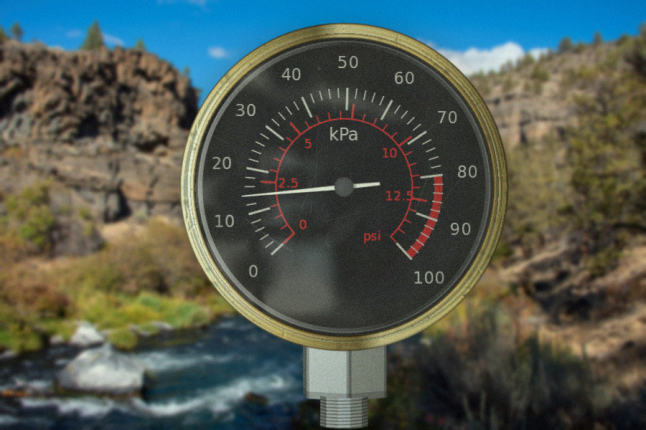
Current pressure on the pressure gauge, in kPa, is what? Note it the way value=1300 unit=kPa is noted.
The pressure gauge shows value=14 unit=kPa
